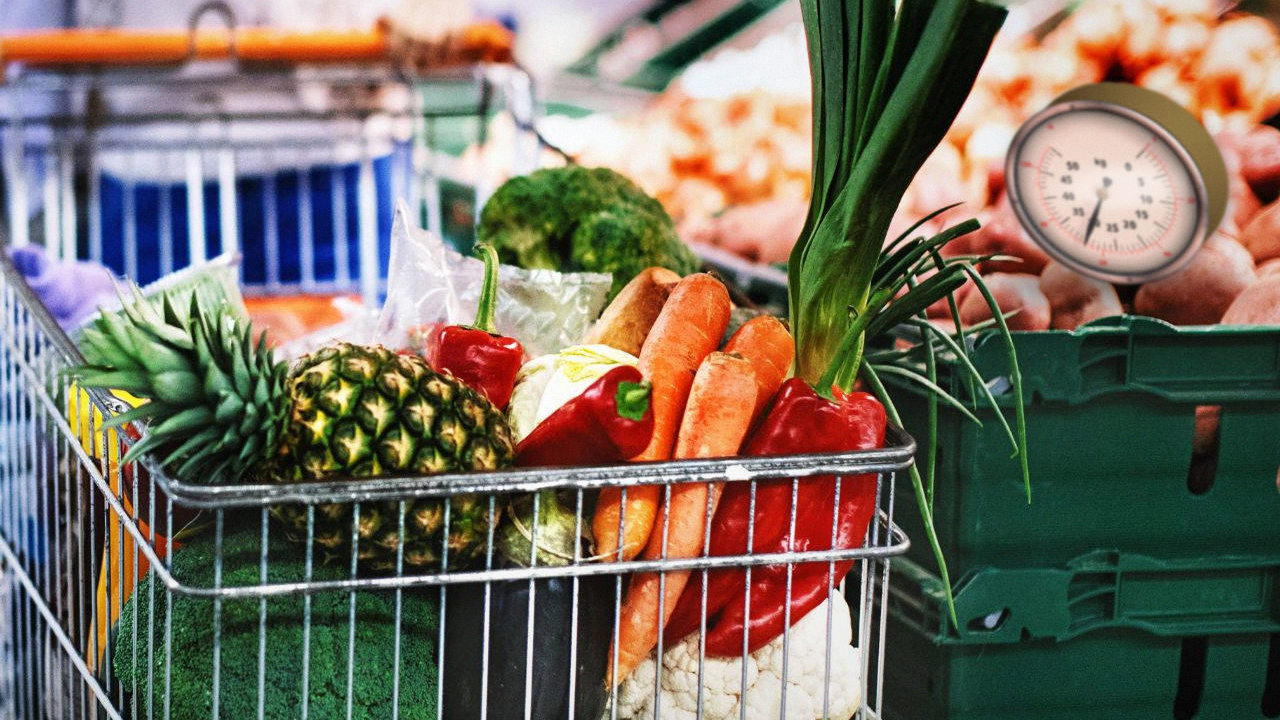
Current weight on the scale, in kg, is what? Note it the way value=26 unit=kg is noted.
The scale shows value=30 unit=kg
